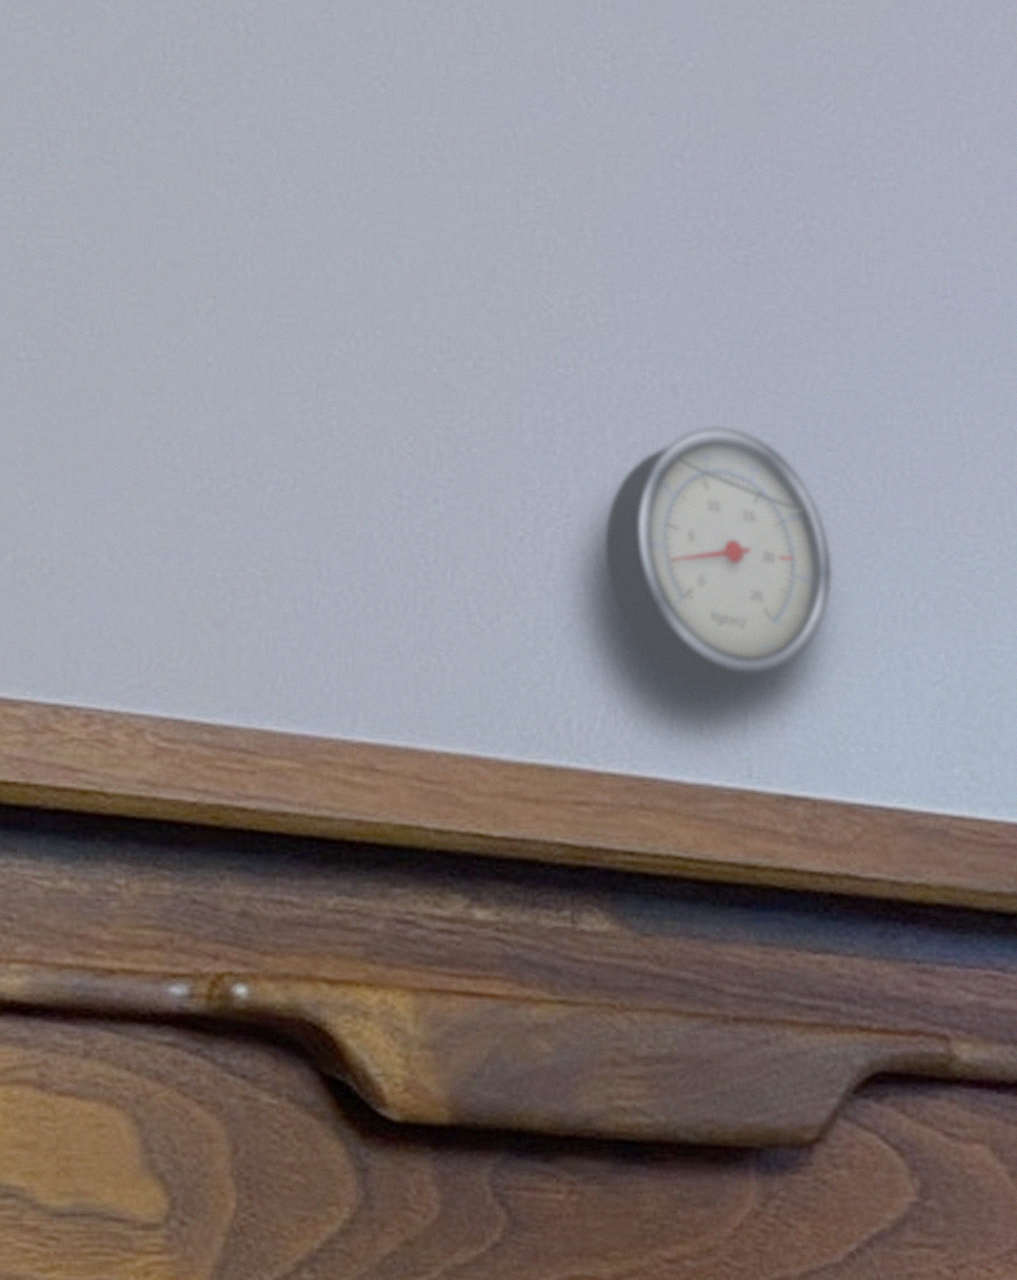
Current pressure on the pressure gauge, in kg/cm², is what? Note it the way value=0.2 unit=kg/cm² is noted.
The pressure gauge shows value=2.5 unit=kg/cm²
